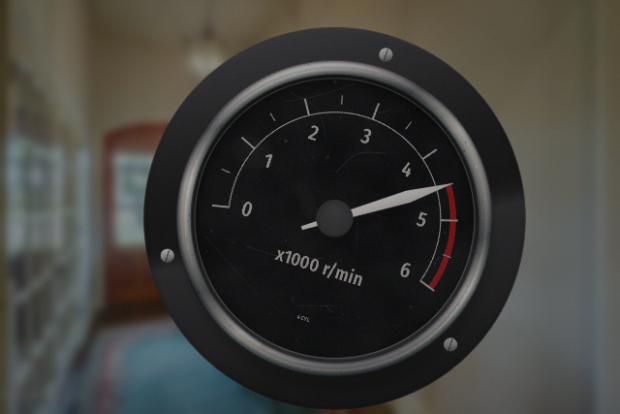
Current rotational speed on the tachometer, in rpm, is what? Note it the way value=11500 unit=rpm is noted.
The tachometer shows value=4500 unit=rpm
